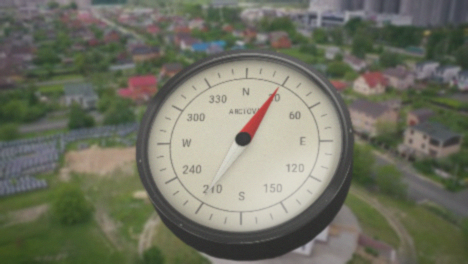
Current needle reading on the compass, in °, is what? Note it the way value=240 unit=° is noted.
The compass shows value=30 unit=°
